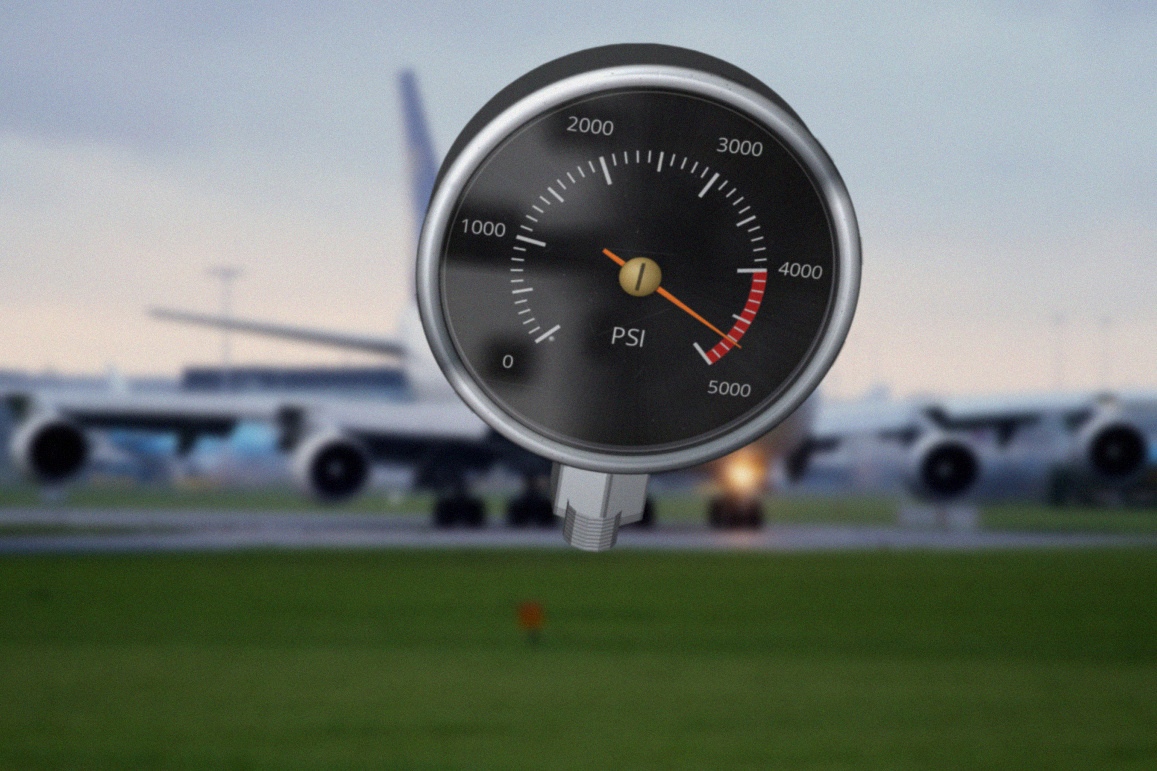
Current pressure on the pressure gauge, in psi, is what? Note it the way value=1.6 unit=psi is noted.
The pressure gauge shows value=4700 unit=psi
